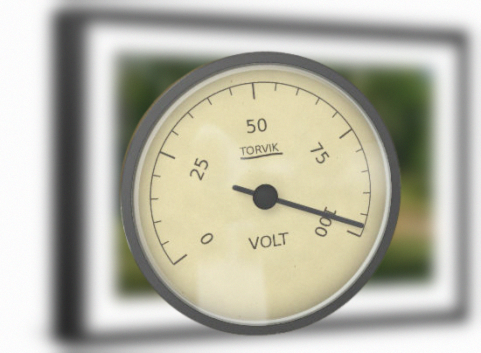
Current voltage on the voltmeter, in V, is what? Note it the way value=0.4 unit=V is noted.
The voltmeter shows value=97.5 unit=V
